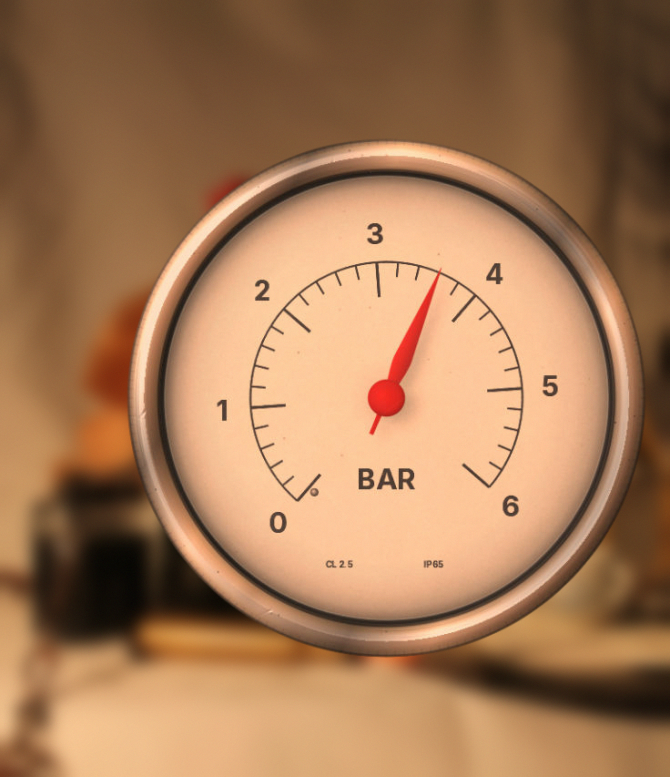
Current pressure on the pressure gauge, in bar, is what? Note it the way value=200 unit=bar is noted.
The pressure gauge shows value=3.6 unit=bar
